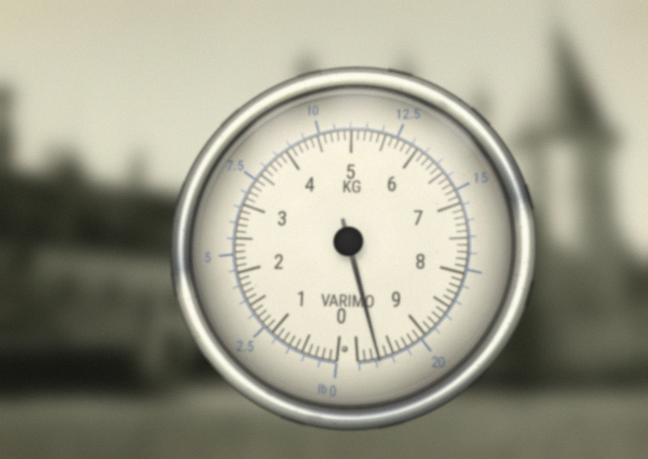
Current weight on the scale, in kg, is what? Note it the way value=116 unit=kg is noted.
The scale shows value=9.7 unit=kg
